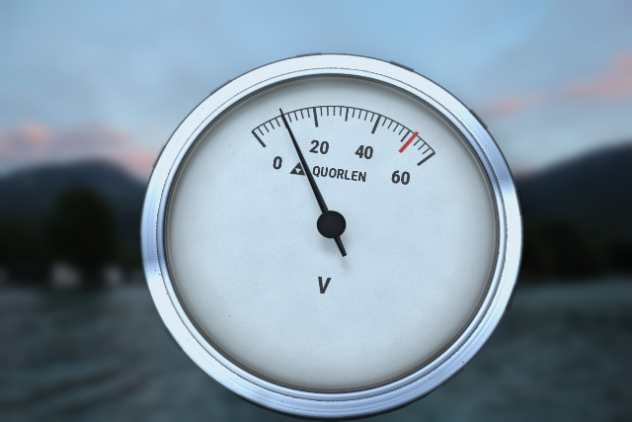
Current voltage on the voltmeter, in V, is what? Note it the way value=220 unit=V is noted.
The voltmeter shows value=10 unit=V
